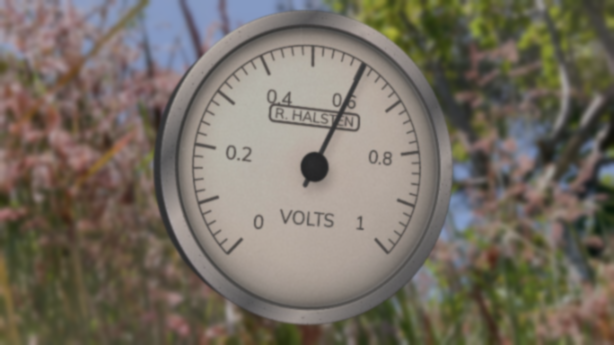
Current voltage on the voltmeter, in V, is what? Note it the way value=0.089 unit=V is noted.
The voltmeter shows value=0.6 unit=V
